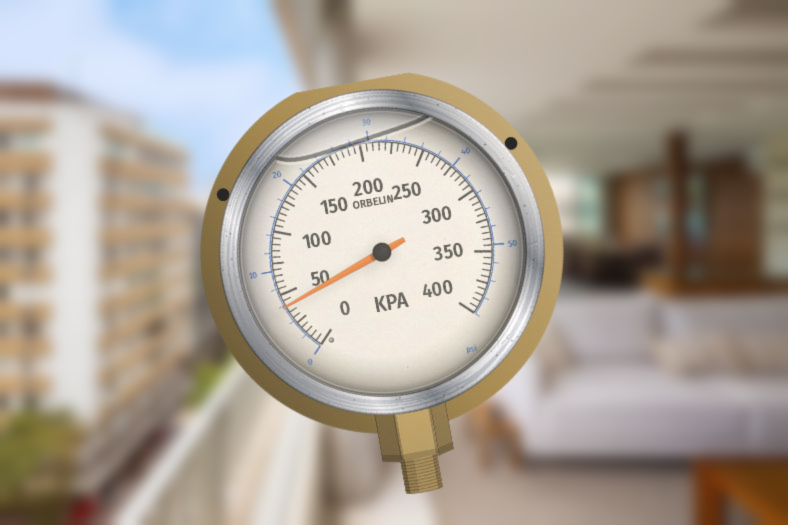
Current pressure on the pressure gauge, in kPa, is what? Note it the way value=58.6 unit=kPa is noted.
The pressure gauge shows value=40 unit=kPa
